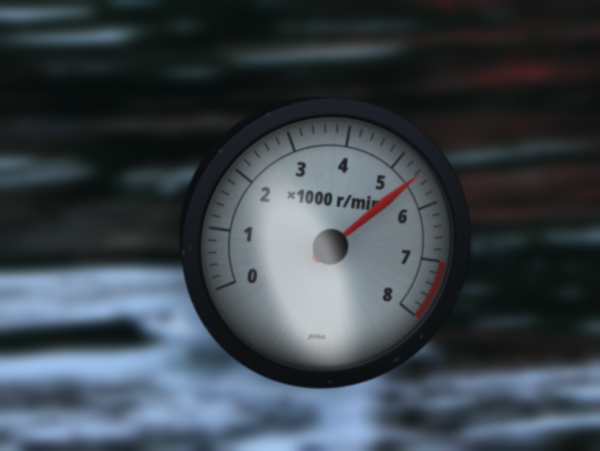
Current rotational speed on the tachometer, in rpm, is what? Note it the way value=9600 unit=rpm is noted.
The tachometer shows value=5400 unit=rpm
